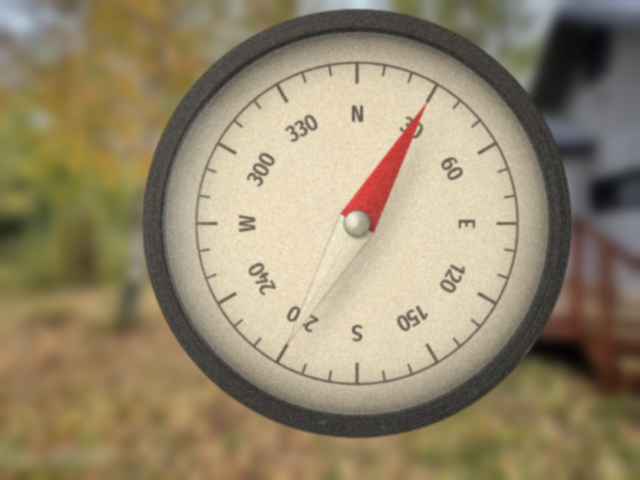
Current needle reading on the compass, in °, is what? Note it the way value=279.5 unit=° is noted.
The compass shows value=30 unit=°
